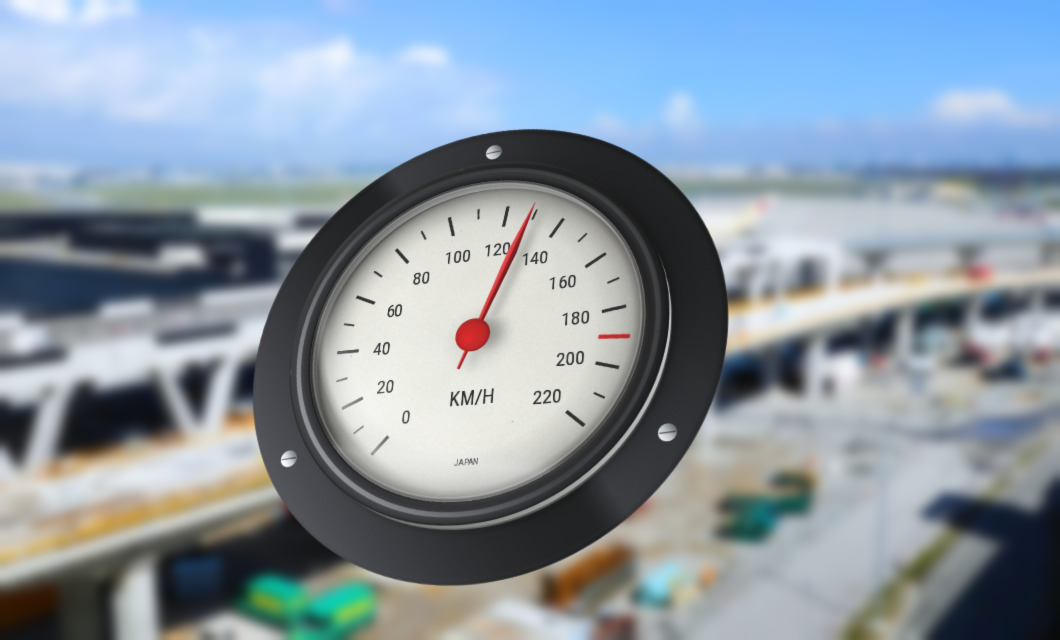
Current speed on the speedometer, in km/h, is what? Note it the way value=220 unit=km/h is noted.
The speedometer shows value=130 unit=km/h
